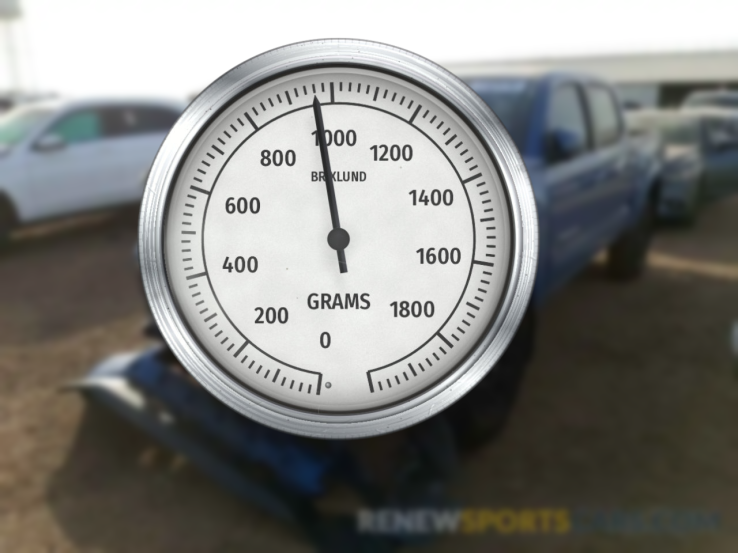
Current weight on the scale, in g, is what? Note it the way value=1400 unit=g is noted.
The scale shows value=960 unit=g
